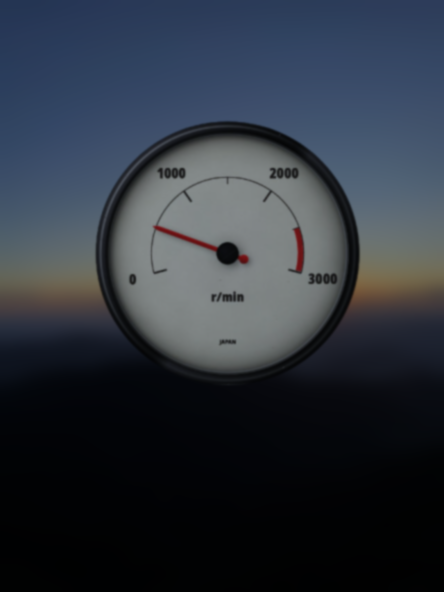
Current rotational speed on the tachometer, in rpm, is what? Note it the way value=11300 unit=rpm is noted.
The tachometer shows value=500 unit=rpm
